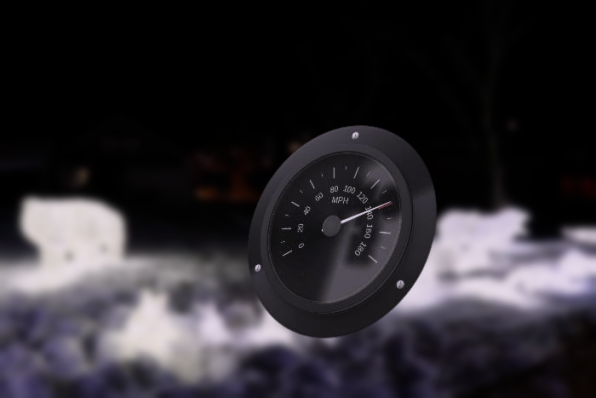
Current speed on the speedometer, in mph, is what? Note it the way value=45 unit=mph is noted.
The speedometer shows value=140 unit=mph
